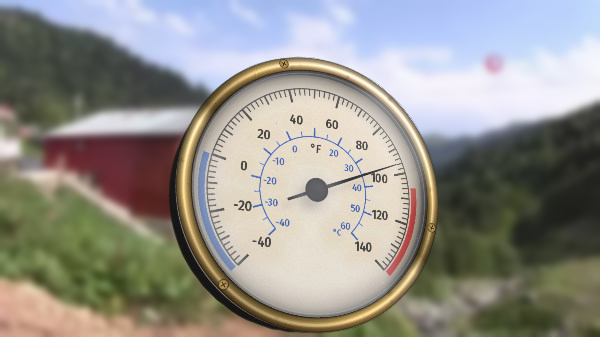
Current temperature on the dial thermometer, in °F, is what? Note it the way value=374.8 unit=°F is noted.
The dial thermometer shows value=96 unit=°F
